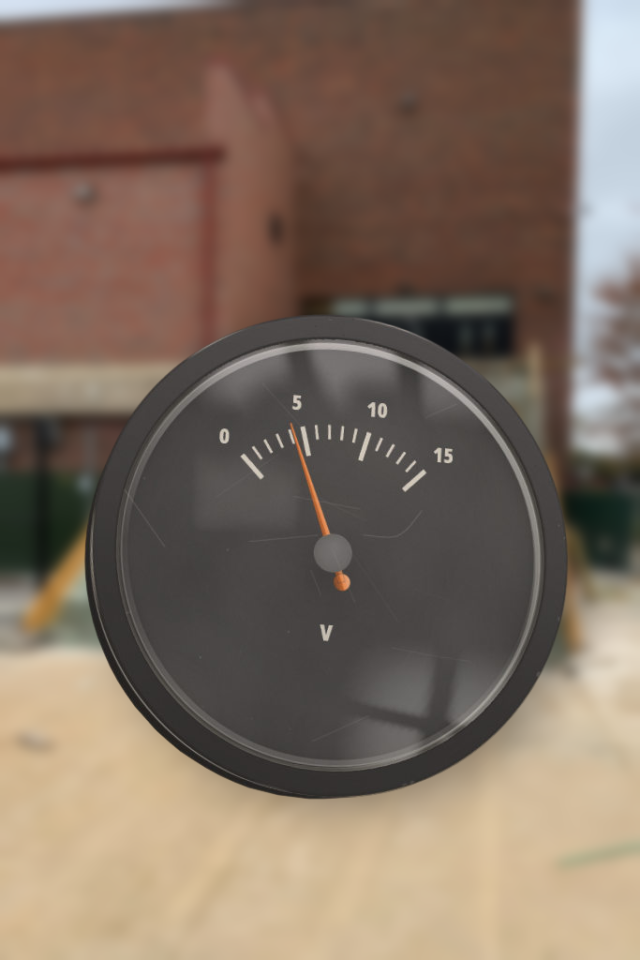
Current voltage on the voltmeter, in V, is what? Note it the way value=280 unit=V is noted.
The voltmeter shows value=4 unit=V
